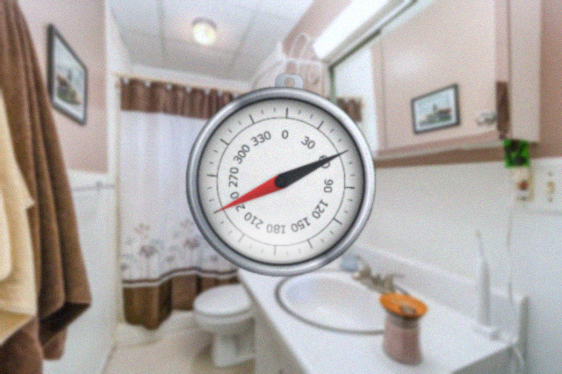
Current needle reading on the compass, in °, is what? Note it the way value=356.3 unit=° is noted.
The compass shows value=240 unit=°
